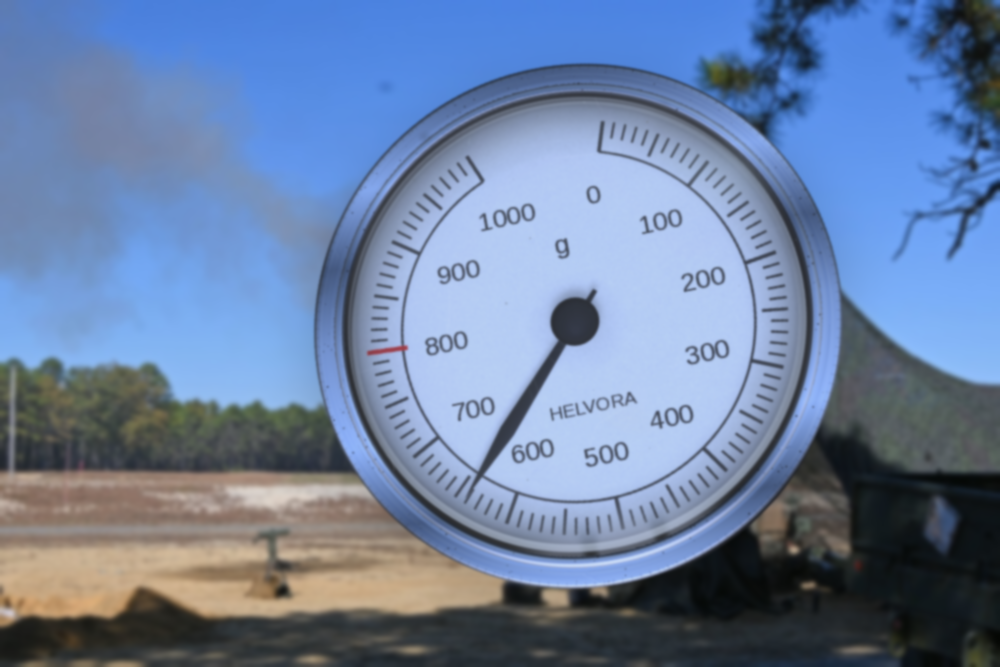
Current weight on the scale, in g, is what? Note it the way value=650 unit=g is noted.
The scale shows value=640 unit=g
